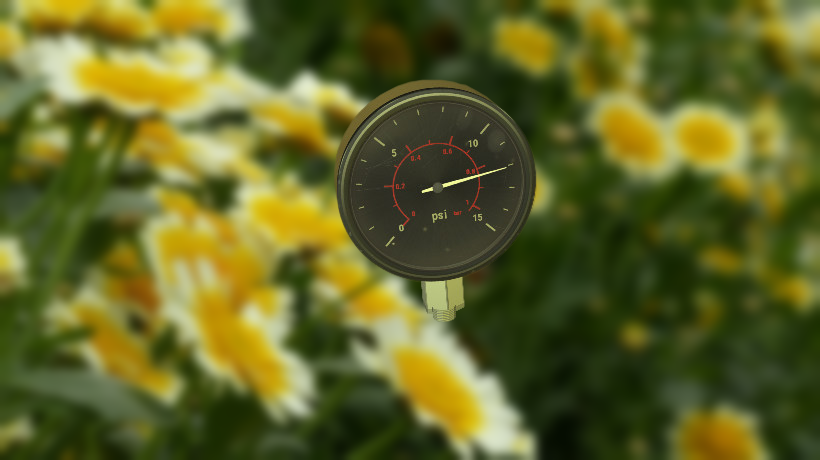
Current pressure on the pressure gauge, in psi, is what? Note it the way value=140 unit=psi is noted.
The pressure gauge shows value=12 unit=psi
